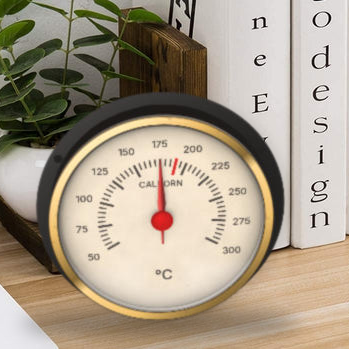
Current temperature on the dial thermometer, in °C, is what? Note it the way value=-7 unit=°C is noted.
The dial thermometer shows value=175 unit=°C
